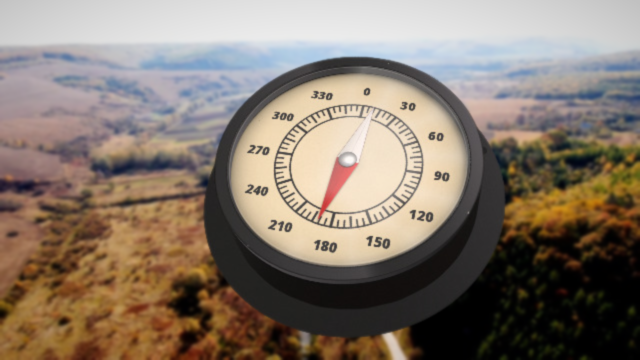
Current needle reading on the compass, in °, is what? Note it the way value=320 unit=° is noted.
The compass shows value=190 unit=°
